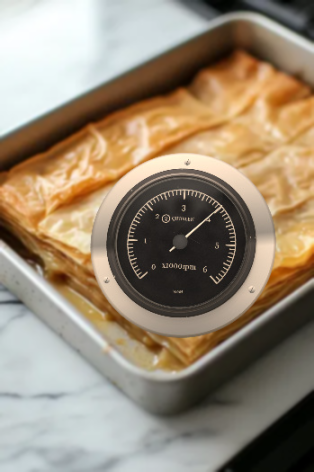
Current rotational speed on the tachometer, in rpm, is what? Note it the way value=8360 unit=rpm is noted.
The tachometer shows value=4000 unit=rpm
